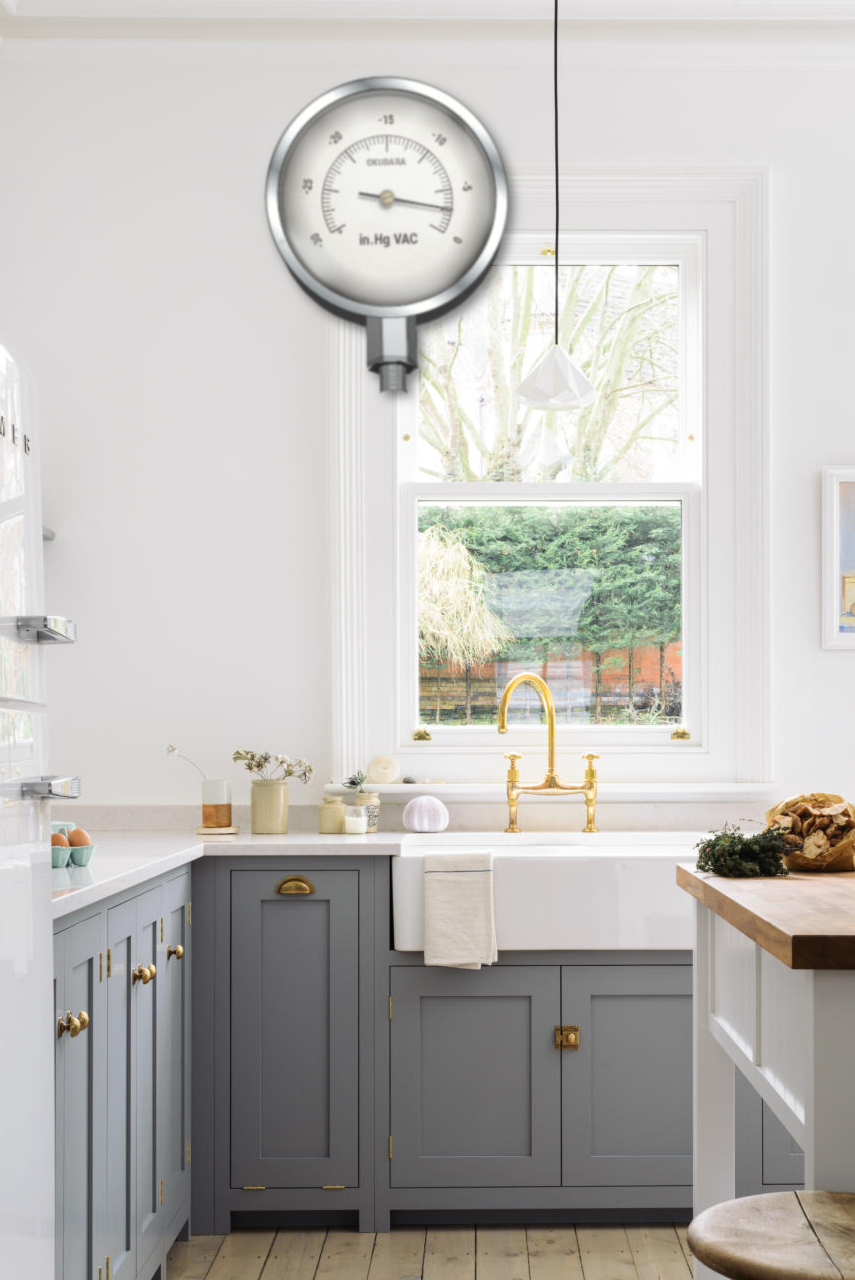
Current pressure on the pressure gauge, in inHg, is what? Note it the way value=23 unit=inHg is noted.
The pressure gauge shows value=-2.5 unit=inHg
